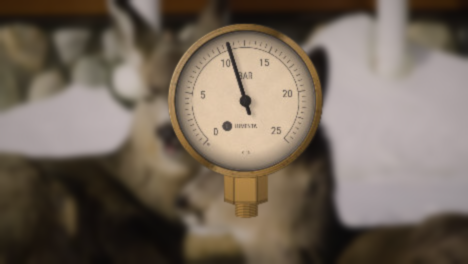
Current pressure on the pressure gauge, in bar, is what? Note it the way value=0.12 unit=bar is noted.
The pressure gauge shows value=11 unit=bar
